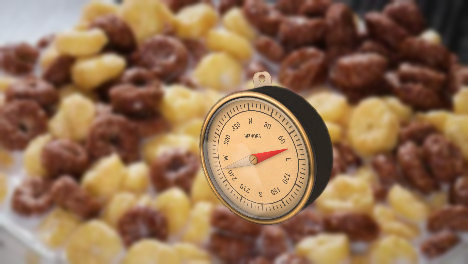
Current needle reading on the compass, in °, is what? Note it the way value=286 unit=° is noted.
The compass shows value=75 unit=°
